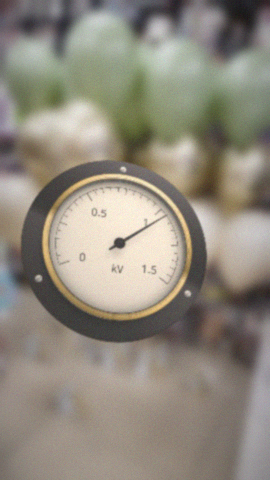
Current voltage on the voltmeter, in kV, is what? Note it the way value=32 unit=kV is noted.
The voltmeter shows value=1.05 unit=kV
